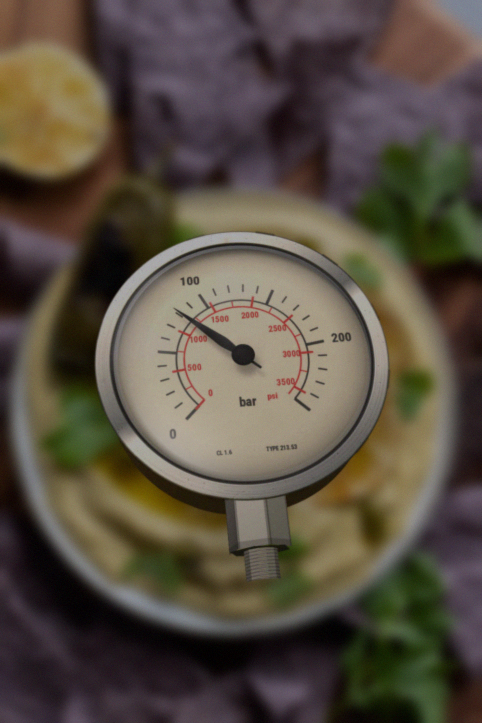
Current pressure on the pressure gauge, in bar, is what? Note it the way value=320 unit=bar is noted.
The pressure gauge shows value=80 unit=bar
